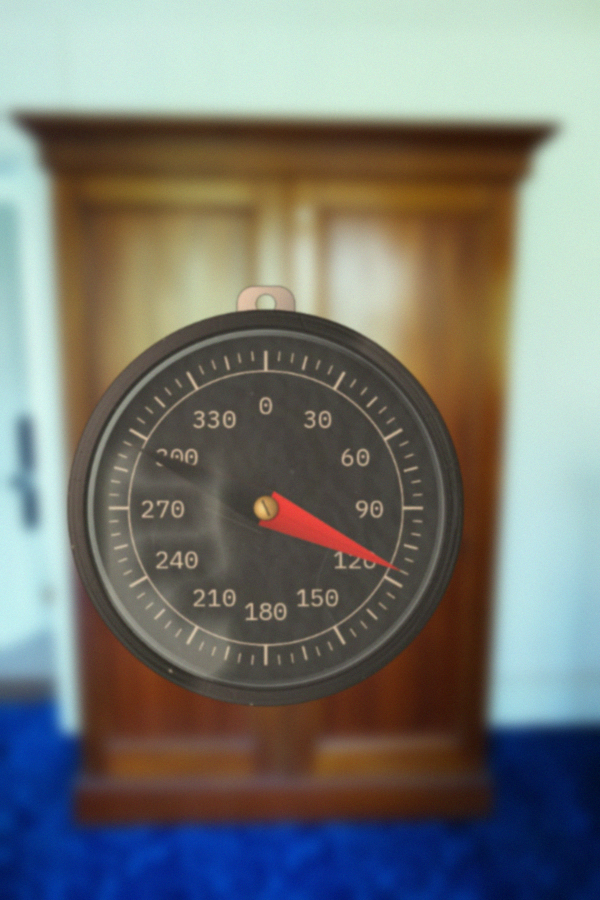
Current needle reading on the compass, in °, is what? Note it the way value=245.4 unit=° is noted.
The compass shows value=115 unit=°
